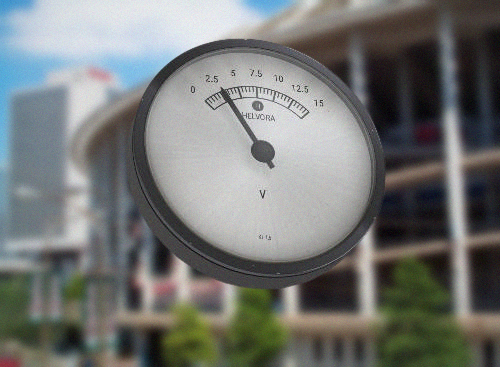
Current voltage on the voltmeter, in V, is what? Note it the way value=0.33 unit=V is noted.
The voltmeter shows value=2.5 unit=V
